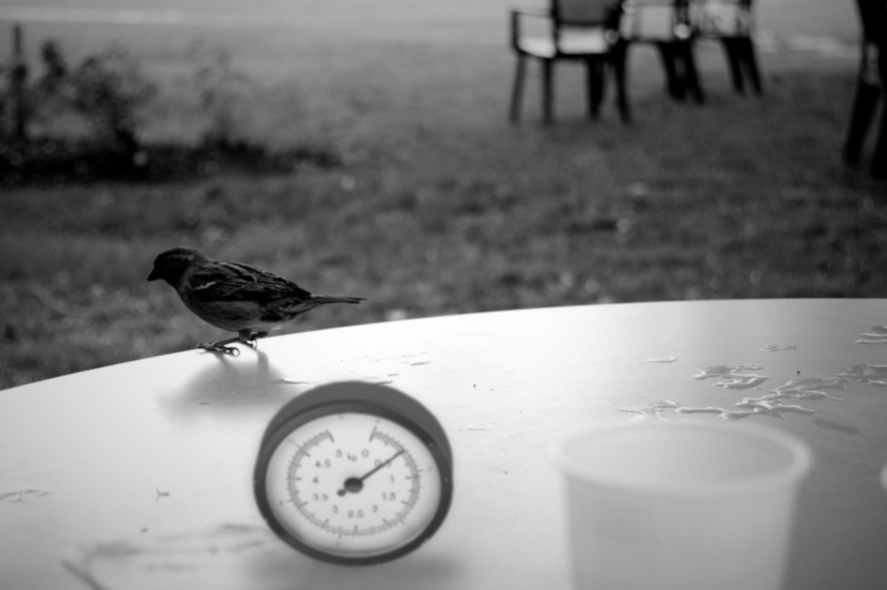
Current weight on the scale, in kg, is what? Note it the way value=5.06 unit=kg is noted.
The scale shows value=0.5 unit=kg
